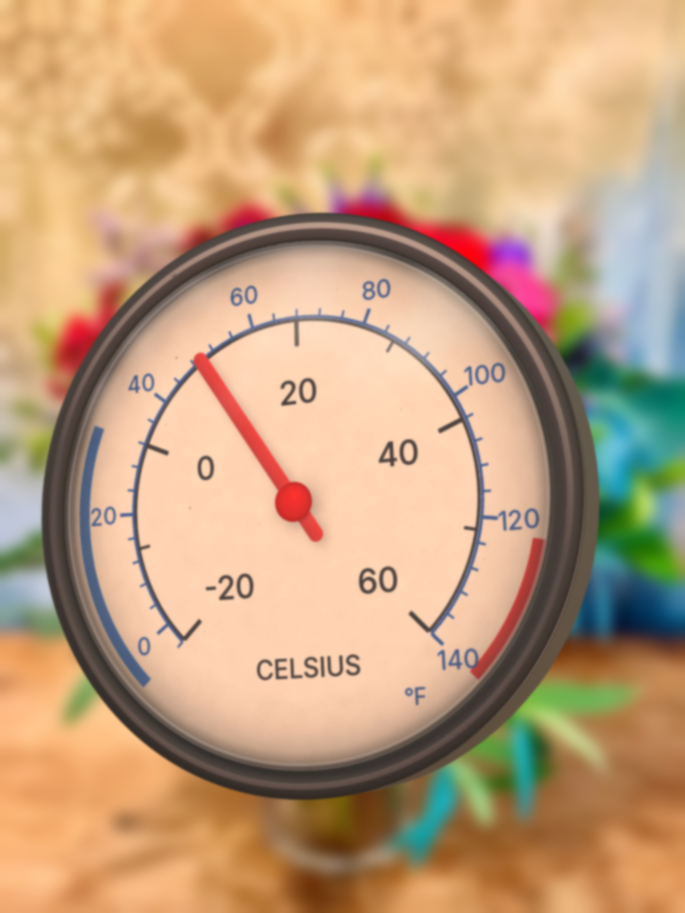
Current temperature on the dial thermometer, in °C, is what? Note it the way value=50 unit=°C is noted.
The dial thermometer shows value=10 unit=°C
